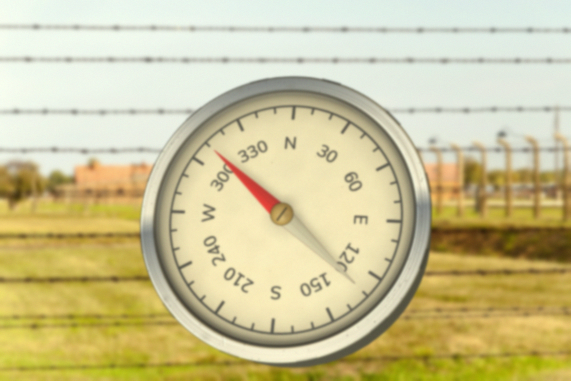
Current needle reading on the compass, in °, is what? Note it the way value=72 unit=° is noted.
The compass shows value=310 unit=°
